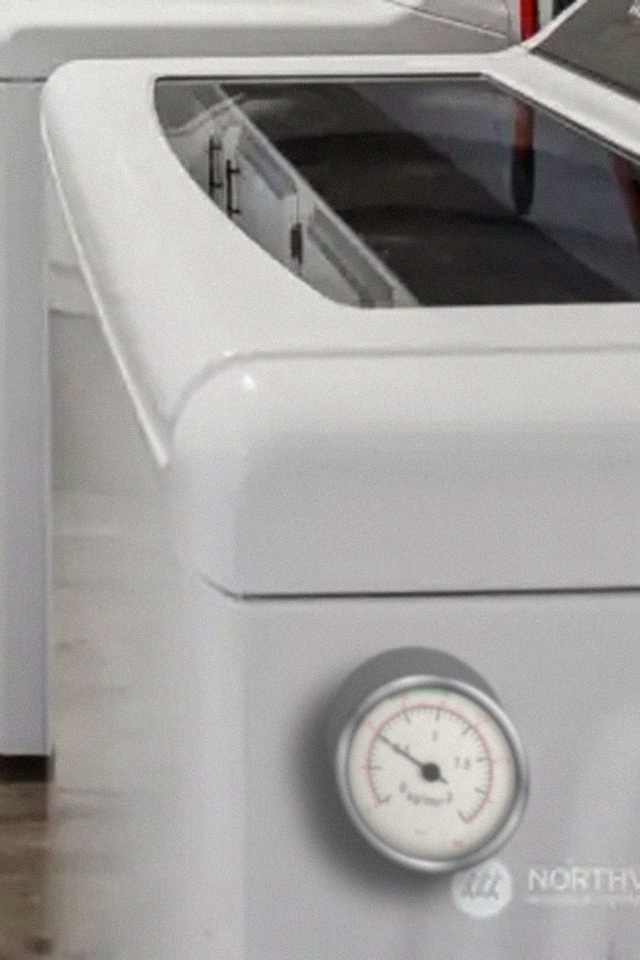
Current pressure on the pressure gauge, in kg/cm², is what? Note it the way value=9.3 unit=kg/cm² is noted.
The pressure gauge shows value=0.5 unit=kg/cm²
